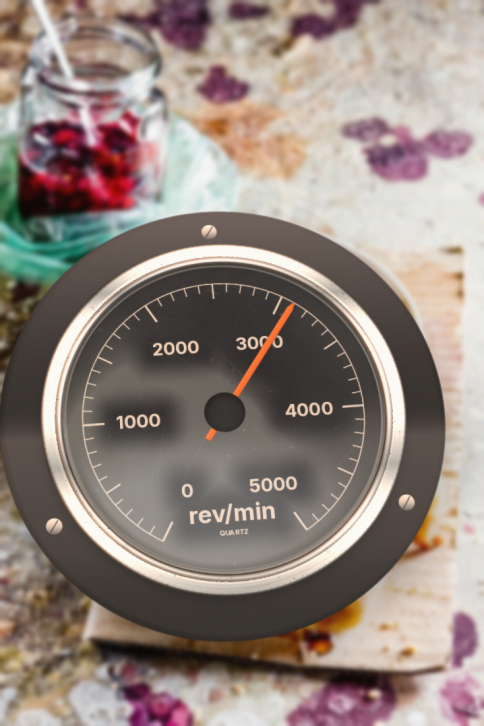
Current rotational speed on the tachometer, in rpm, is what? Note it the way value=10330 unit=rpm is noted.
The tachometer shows value=3100 unit=rpm
